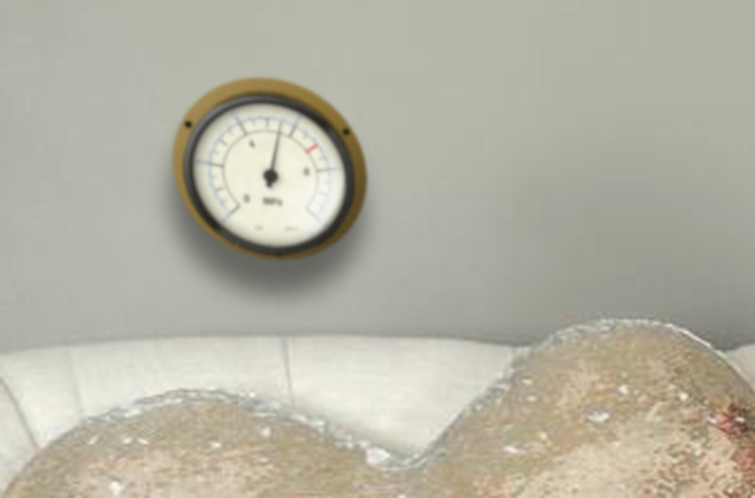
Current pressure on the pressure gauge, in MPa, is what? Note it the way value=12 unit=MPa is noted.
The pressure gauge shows value=5.5 unit=MPa
